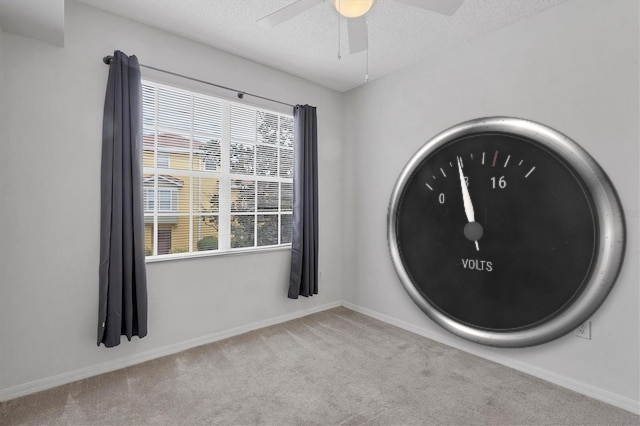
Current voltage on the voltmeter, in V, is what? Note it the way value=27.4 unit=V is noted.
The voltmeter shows value=8 unit=V
